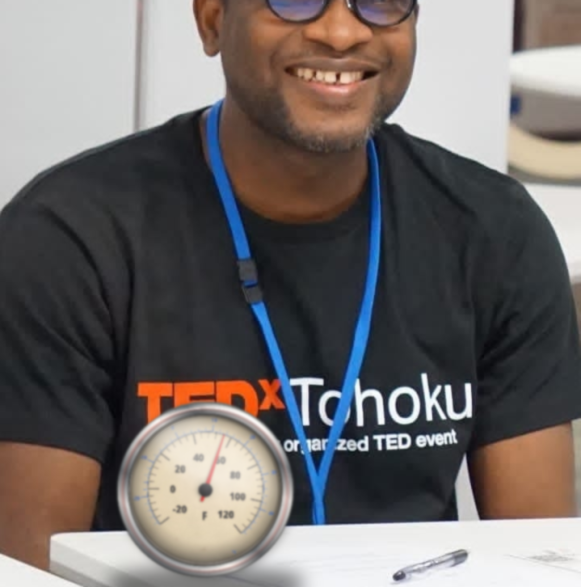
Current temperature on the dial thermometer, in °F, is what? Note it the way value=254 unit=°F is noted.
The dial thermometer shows value=56 unit=°F
